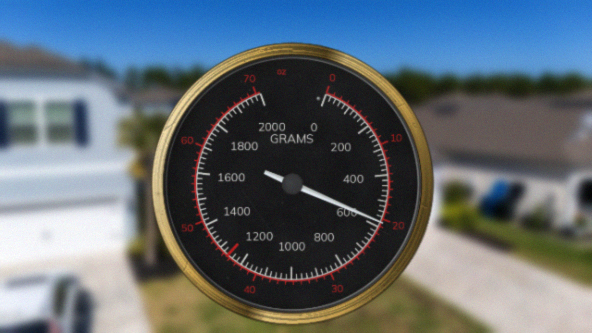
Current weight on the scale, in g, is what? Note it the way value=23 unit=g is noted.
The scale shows value=580 unit=g
